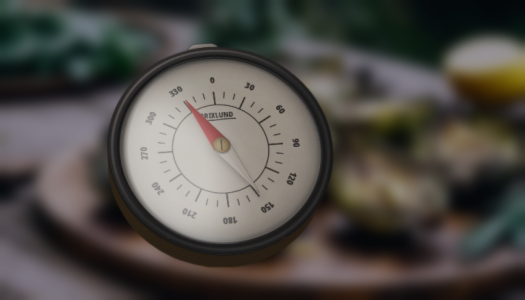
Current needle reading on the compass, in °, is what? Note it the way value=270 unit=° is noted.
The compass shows value=330 unit=°
